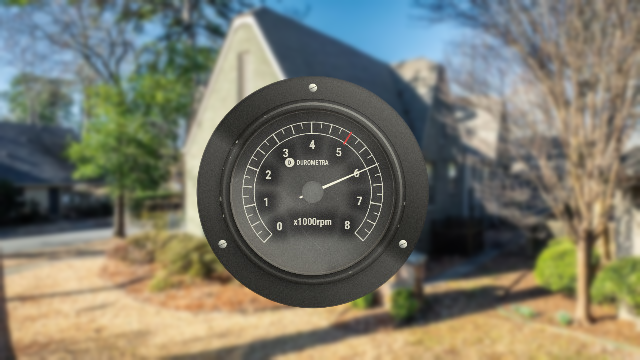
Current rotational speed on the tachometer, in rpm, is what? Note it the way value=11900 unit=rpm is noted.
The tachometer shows value=6000 unit=rpm
